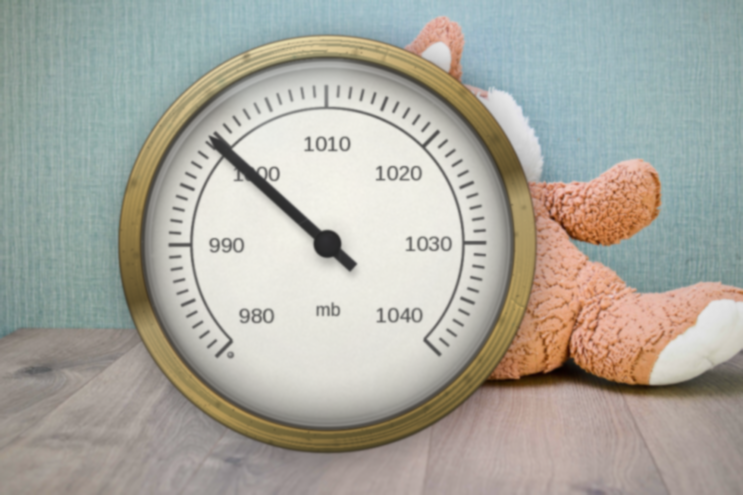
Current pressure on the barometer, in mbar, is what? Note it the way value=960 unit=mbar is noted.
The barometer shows value=999.5 unit=mbar
